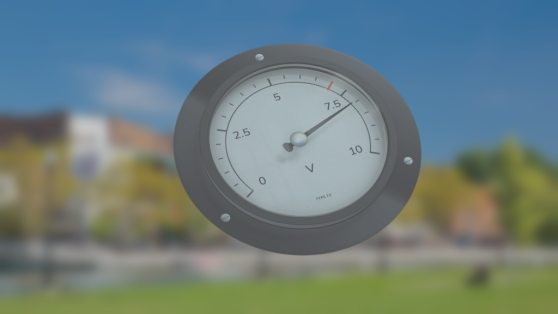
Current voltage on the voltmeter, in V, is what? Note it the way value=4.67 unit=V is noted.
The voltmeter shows value=8 unit=V
